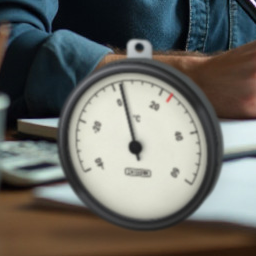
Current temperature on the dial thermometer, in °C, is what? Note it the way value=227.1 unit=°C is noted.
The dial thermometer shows value=4 unit=°C
